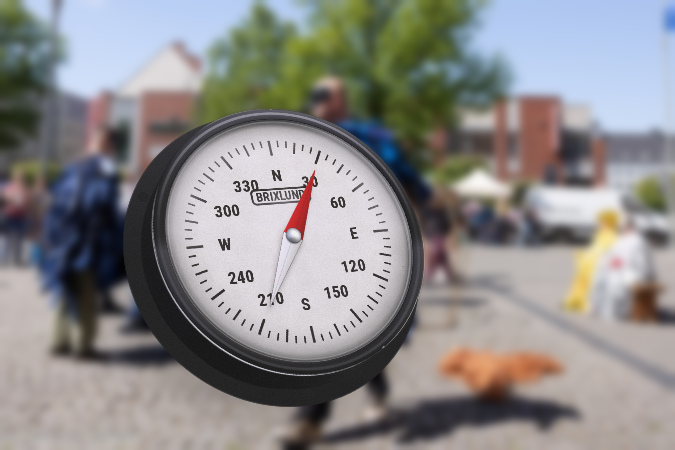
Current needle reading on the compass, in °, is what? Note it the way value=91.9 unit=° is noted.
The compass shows value=30 unit=°
